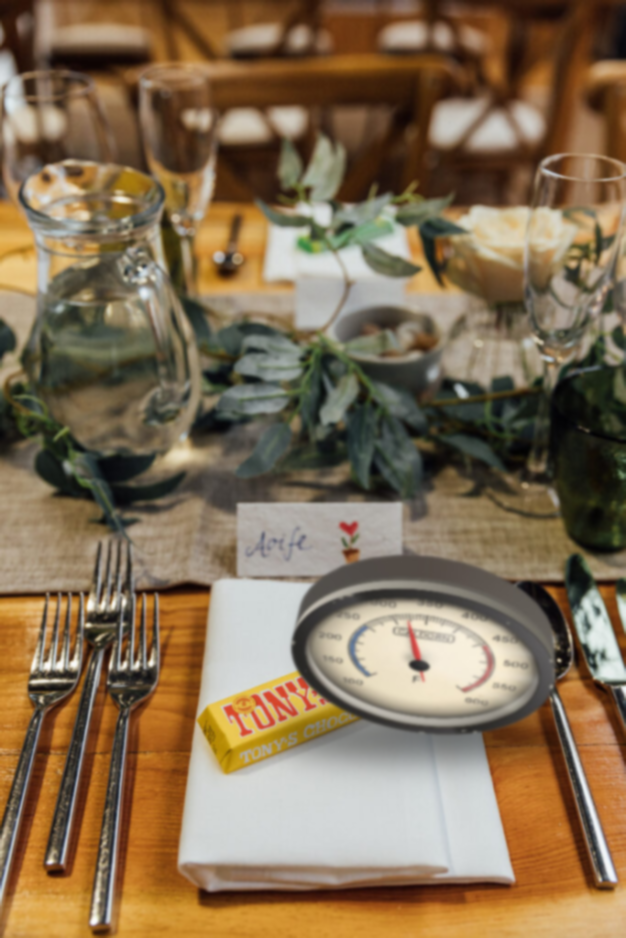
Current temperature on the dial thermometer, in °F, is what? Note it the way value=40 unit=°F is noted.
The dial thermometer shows value=325 unit=°F
